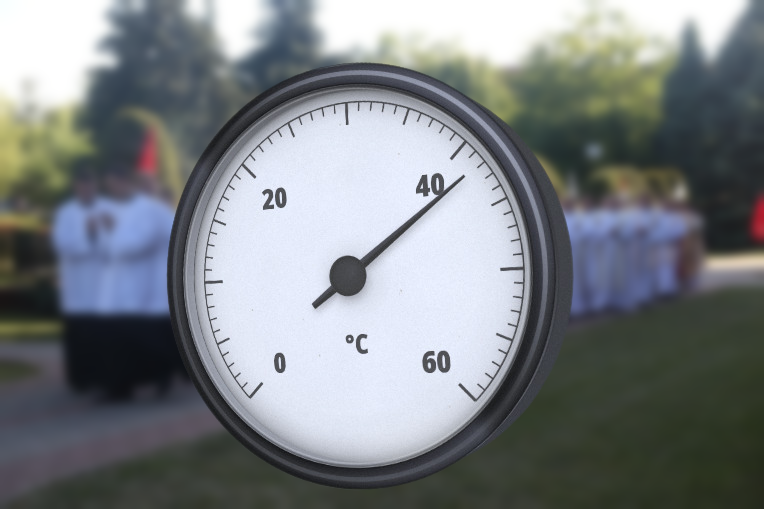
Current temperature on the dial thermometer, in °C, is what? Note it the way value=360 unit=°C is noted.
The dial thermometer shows value=42 unit=°C
